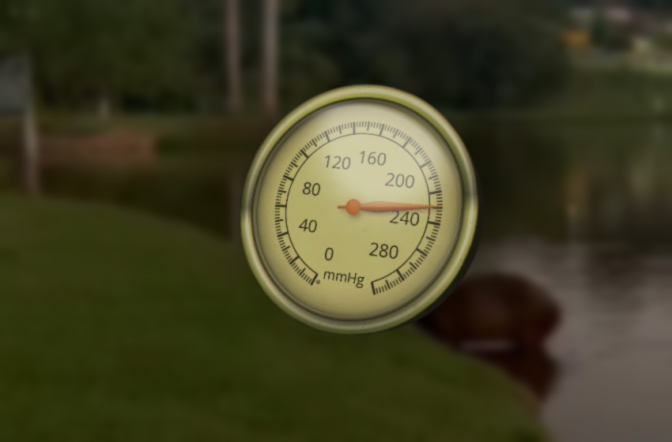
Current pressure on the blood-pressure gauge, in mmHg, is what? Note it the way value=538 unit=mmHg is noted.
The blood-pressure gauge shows value=230 unit=mmHg
